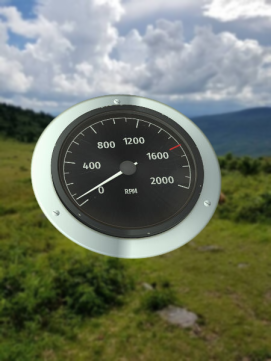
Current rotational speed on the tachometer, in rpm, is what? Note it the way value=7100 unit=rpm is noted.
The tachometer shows value=50 unit=rpm
